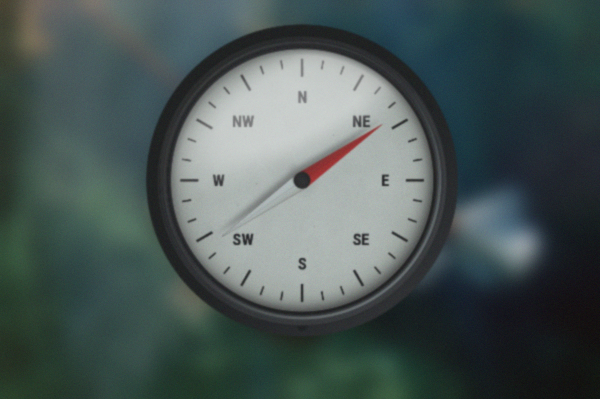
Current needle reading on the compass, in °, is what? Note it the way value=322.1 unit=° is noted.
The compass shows value=55 unit=°
